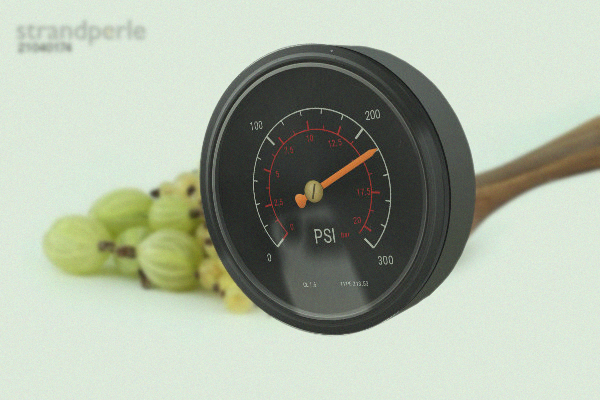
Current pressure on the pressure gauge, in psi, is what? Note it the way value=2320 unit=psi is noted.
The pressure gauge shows value=220 unit=psi
